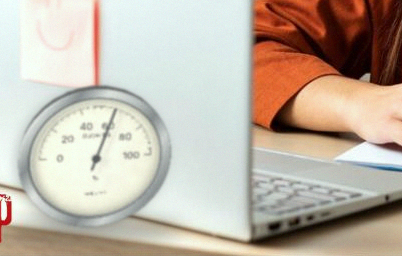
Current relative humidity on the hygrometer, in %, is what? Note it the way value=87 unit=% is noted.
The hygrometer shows value=60 unit=%
